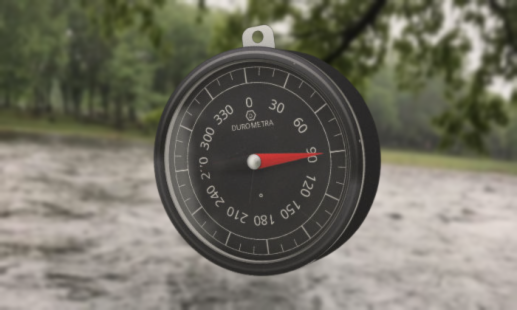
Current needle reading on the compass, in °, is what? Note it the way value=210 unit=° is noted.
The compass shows value=90 unit=°
